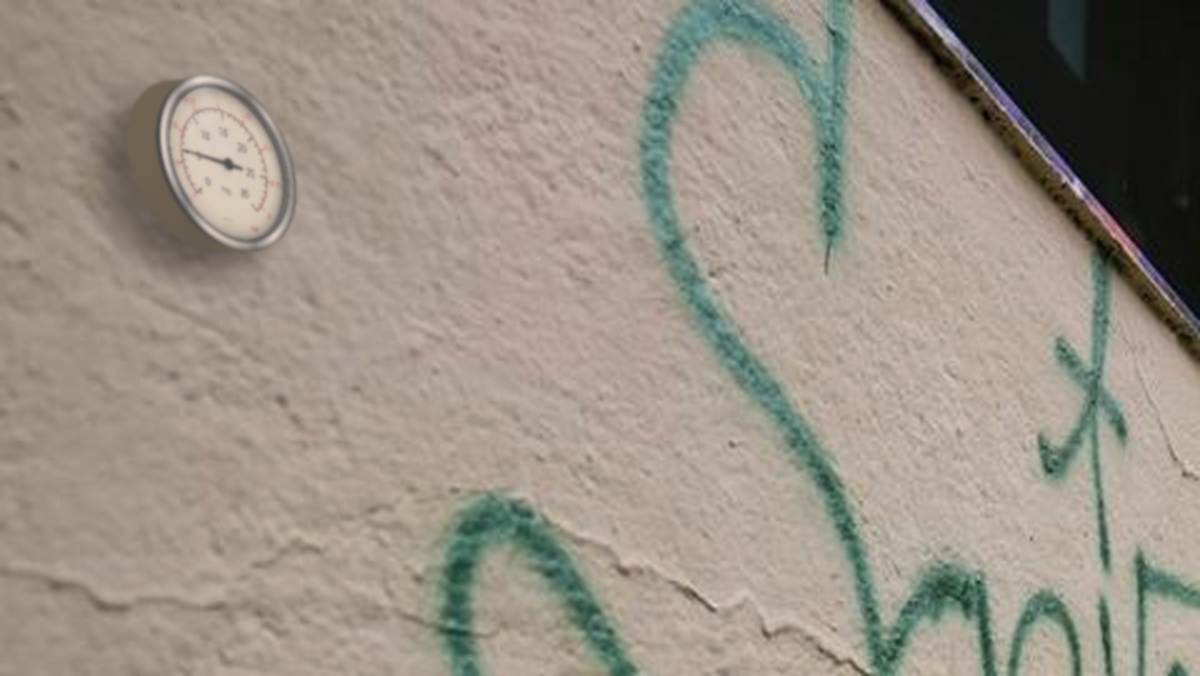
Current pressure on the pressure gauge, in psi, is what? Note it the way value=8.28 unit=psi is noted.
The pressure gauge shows value=5 unit=psi
